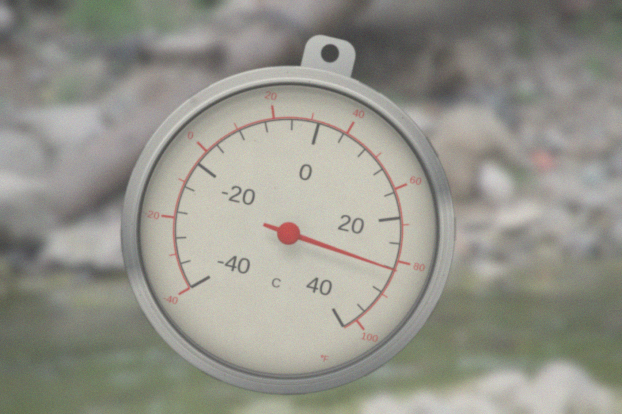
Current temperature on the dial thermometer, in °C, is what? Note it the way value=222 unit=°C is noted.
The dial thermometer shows value=28 unit=°C
